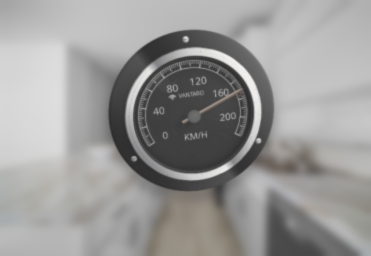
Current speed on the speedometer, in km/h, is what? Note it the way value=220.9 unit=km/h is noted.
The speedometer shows value=170 unit=km/h
